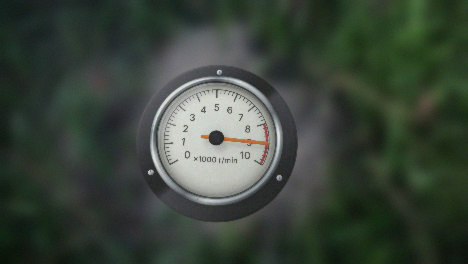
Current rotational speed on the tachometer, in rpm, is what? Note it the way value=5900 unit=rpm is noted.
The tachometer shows value=9000 unit=rpm
